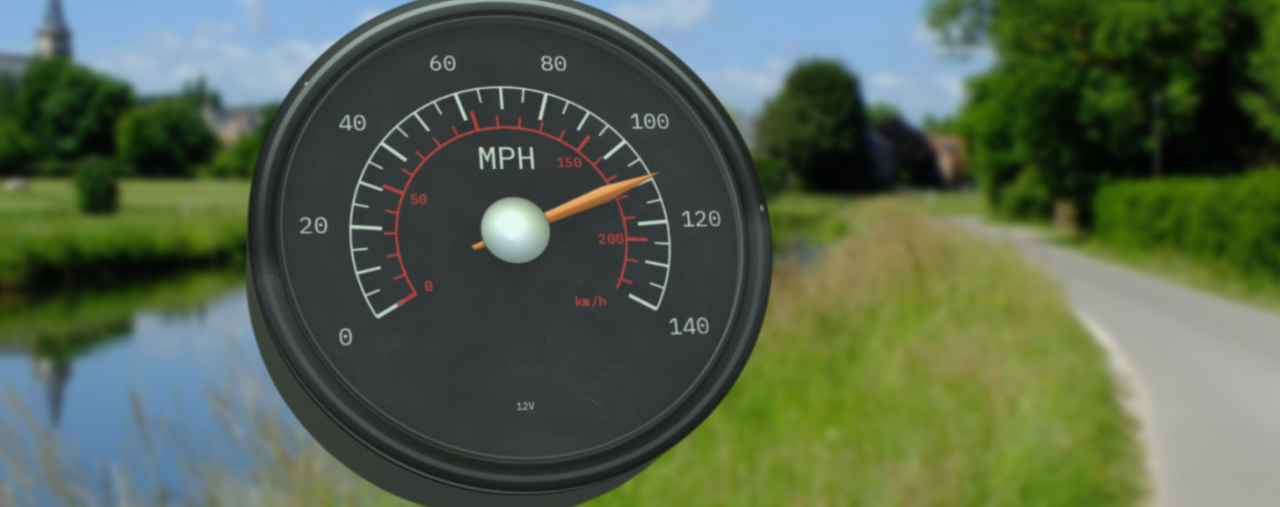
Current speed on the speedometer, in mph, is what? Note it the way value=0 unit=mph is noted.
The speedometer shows value=110 unit=mph
